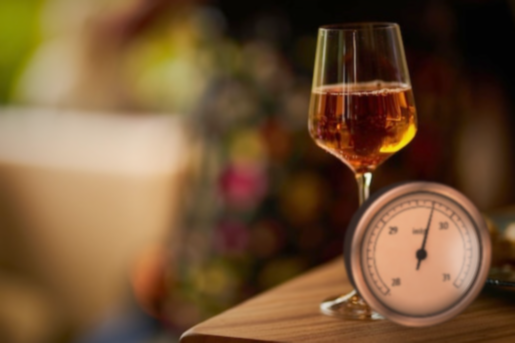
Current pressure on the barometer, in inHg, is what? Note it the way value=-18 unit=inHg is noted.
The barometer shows value=29.7 unit=inHg
